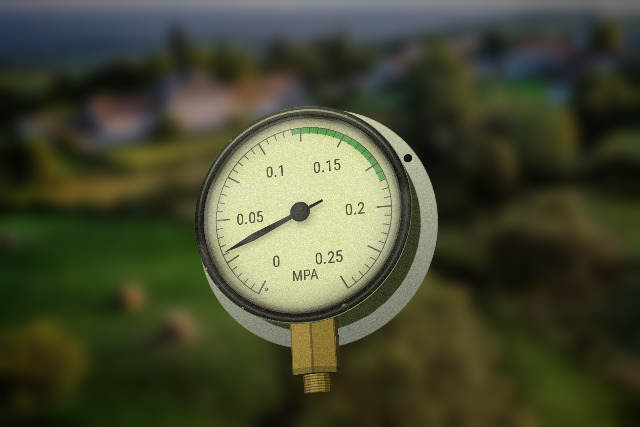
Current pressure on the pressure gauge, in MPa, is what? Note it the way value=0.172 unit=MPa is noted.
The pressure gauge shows value=0.03 unit=MPa
